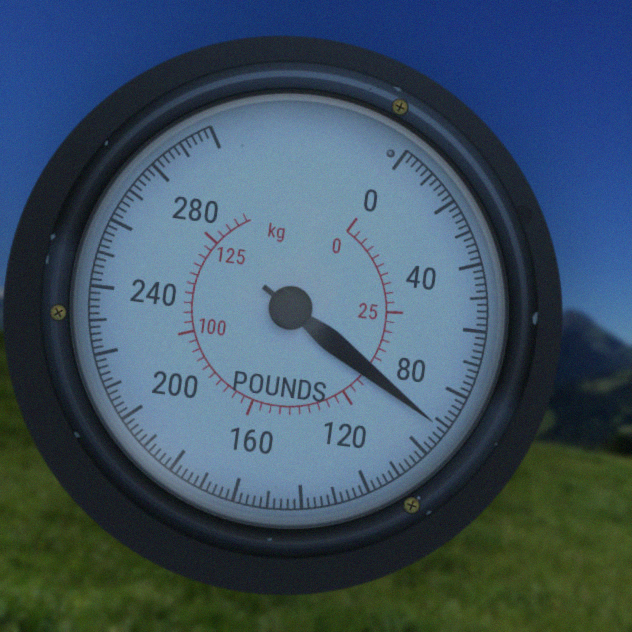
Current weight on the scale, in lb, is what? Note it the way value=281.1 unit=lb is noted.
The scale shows value=92 unit=lb
